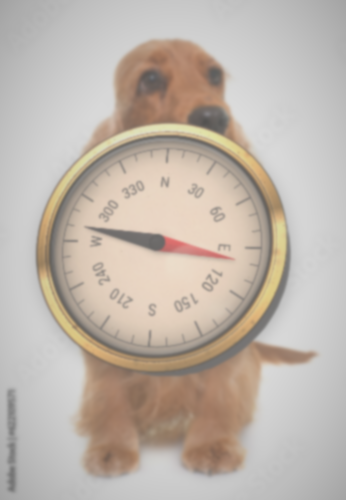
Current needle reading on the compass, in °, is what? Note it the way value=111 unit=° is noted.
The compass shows value=100 unit=°
